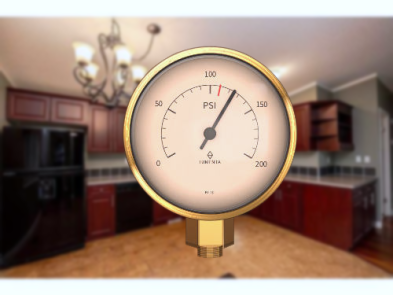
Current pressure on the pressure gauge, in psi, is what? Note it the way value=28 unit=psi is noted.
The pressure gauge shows value=125 unit=psi
